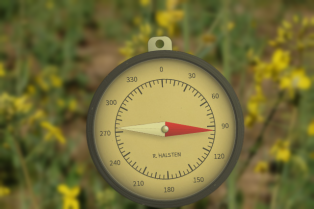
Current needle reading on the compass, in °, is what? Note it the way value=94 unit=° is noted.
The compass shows value=95 unit=°
